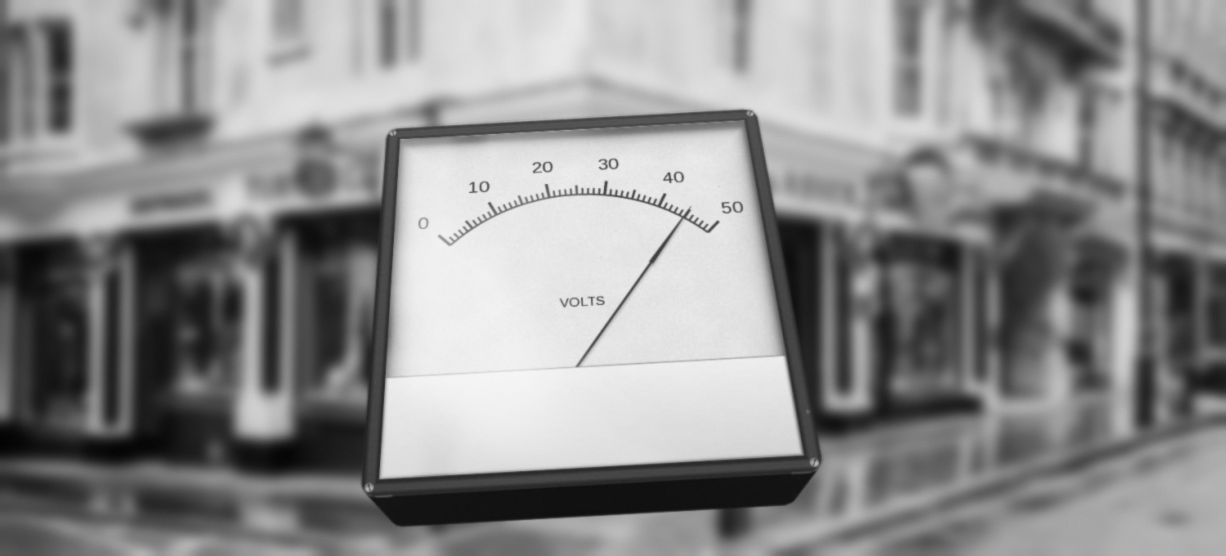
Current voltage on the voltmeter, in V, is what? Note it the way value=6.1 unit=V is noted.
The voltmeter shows value=45 unit=V
